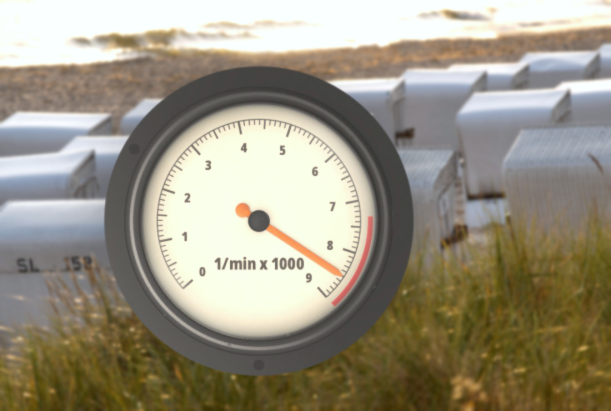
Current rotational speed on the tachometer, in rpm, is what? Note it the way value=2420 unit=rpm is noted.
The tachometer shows value=8500 unit=rpm
